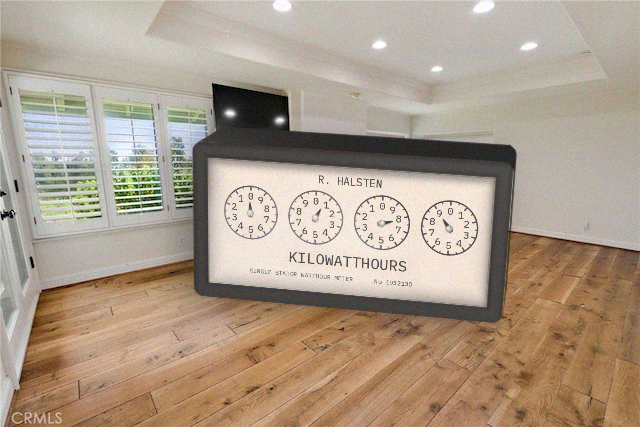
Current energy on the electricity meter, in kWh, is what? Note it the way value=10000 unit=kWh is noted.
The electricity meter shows value=79 unit=kWh
